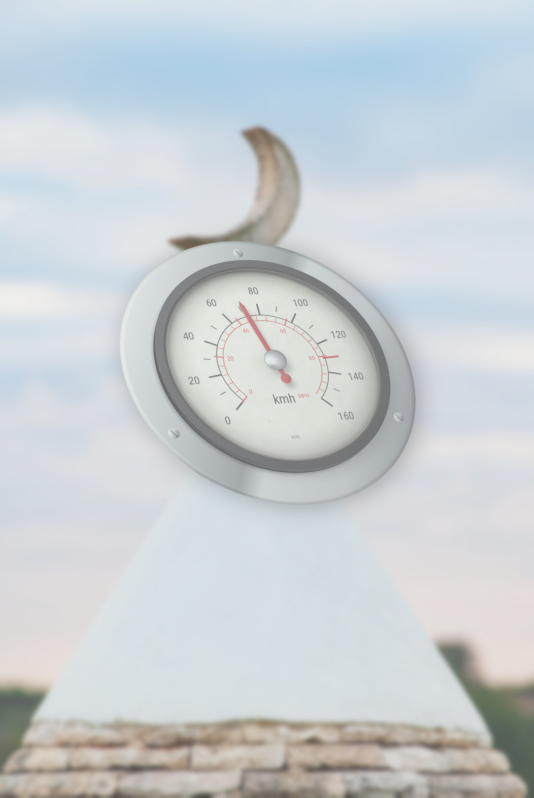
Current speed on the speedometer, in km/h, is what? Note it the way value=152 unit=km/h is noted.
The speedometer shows value=70 unit=km/h
